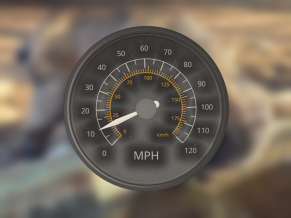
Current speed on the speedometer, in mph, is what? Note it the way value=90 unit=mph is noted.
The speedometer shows value=10 unit=mph
